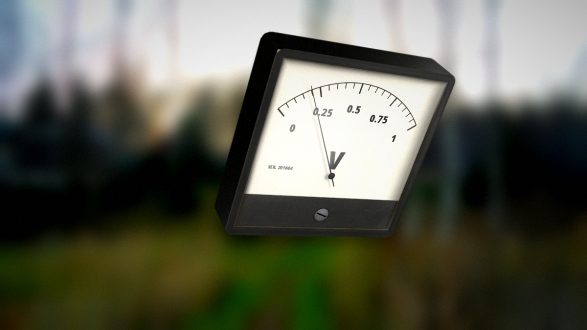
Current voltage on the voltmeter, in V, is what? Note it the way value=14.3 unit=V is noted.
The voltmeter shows value=0.2 unit=V
